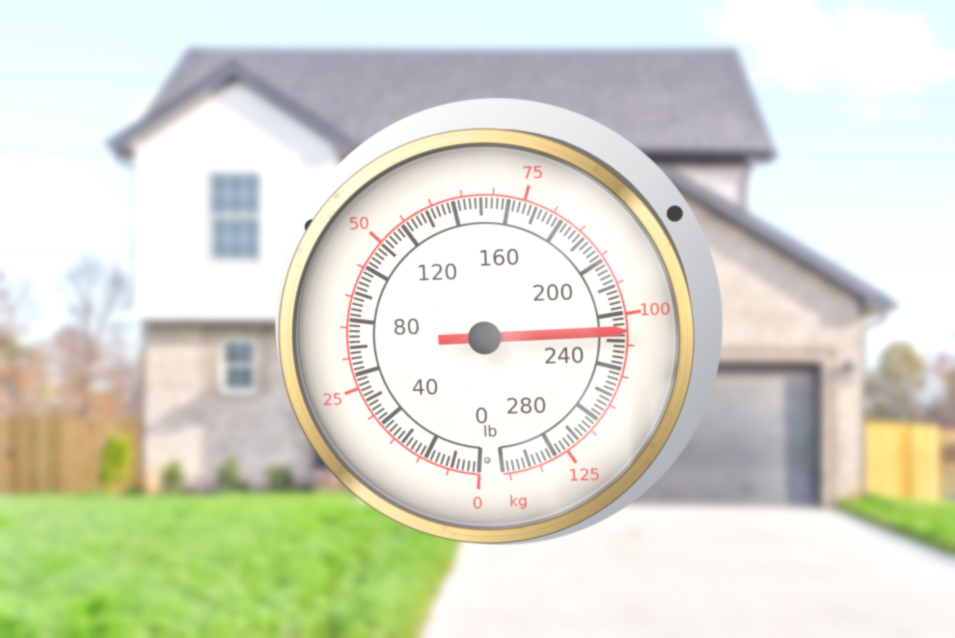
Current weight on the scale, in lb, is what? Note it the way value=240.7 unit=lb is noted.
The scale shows value=226 unit=lb
